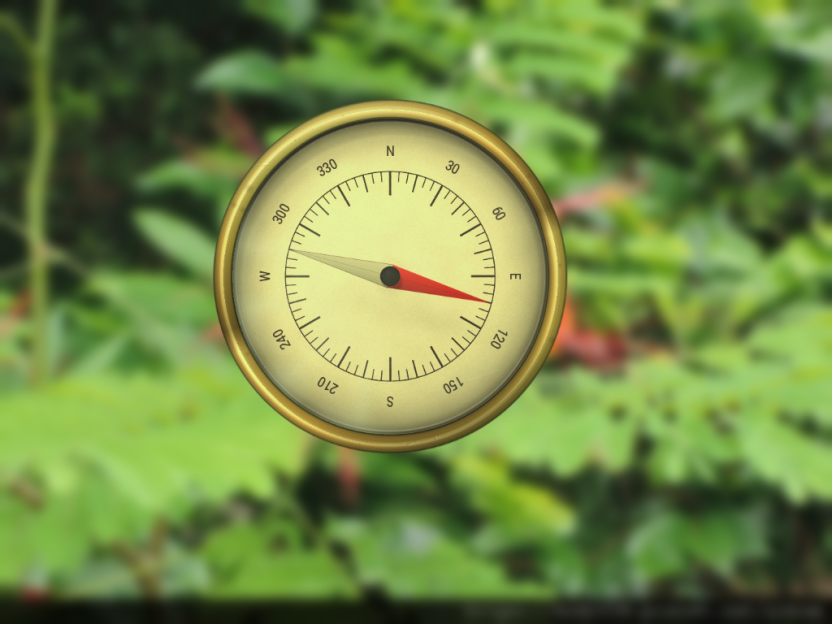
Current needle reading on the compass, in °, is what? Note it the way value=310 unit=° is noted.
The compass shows value=105 unit=°
